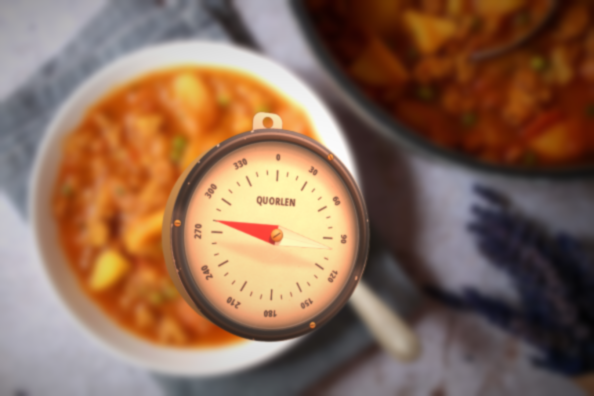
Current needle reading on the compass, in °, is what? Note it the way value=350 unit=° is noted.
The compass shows value=280 unit=°
